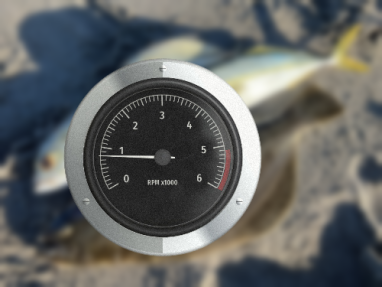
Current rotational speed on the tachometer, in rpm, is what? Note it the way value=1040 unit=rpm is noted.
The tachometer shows value=800 unit=rpm
